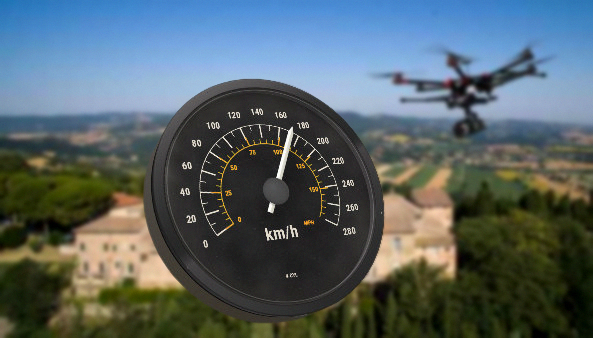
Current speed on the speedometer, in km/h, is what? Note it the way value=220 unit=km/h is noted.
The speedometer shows value=170 unit=km/h
